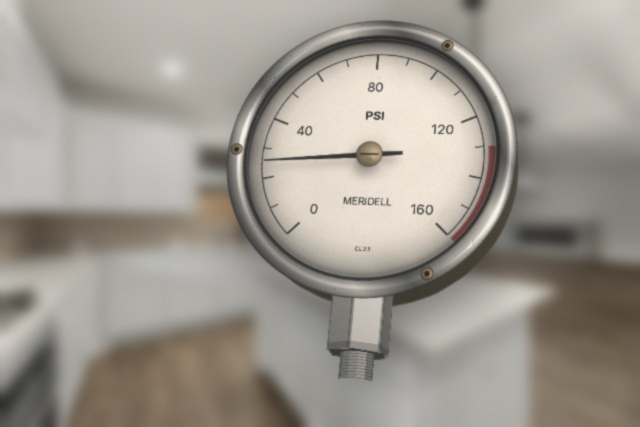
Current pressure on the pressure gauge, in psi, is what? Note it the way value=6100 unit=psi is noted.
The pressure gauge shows value=25 unit=psi
